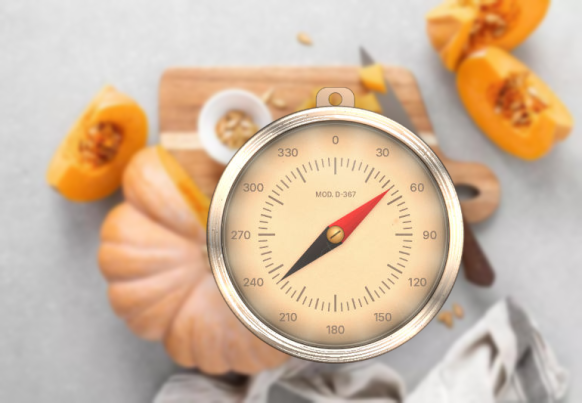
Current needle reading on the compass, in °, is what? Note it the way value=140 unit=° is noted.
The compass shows value=50 unit=°
